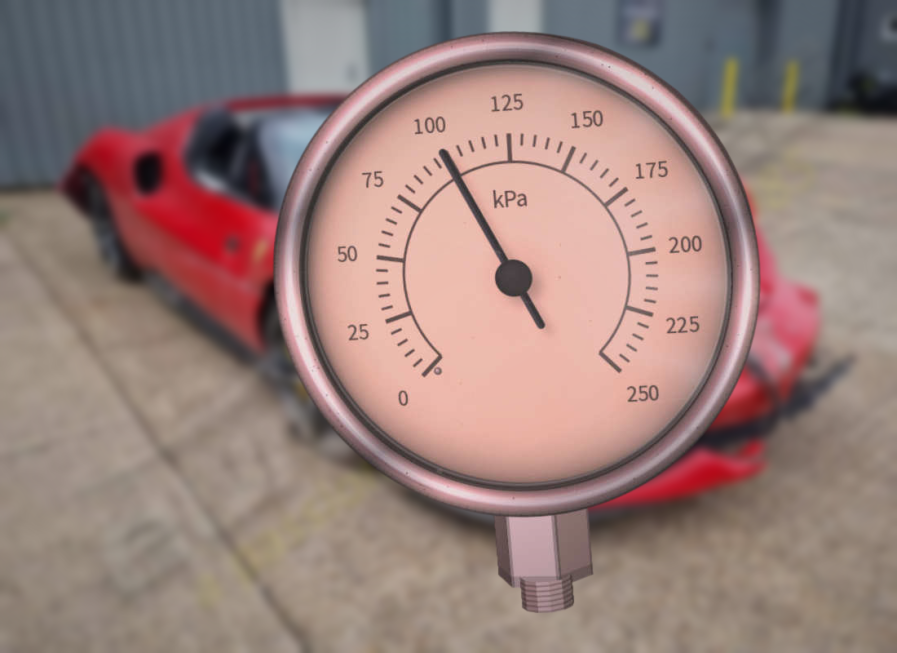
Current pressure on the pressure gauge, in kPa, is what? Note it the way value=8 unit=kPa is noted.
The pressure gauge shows value=100 unit=kPa
